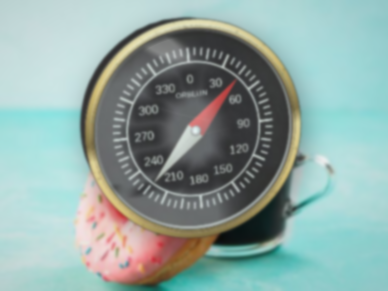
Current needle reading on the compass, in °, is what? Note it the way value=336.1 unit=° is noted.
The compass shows value=45 unit=°
